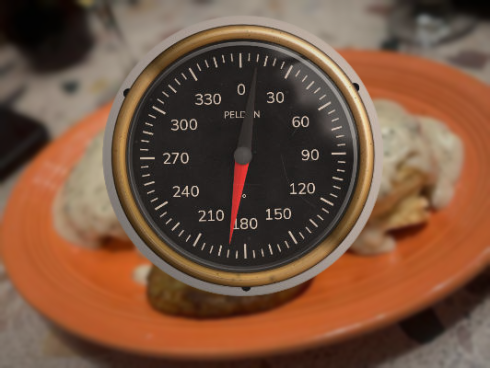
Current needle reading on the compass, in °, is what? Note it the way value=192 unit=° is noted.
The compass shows value=190 unit=°
